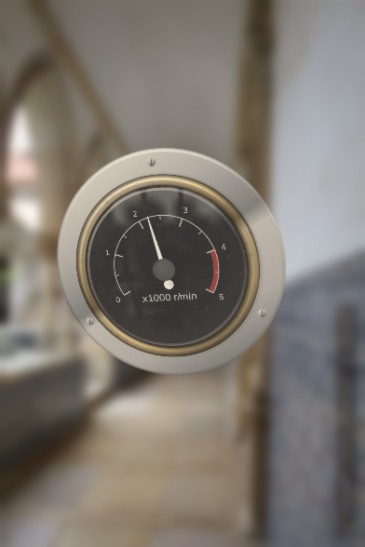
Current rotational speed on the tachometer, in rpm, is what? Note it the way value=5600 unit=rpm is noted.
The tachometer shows value=2250 unit=rpm
